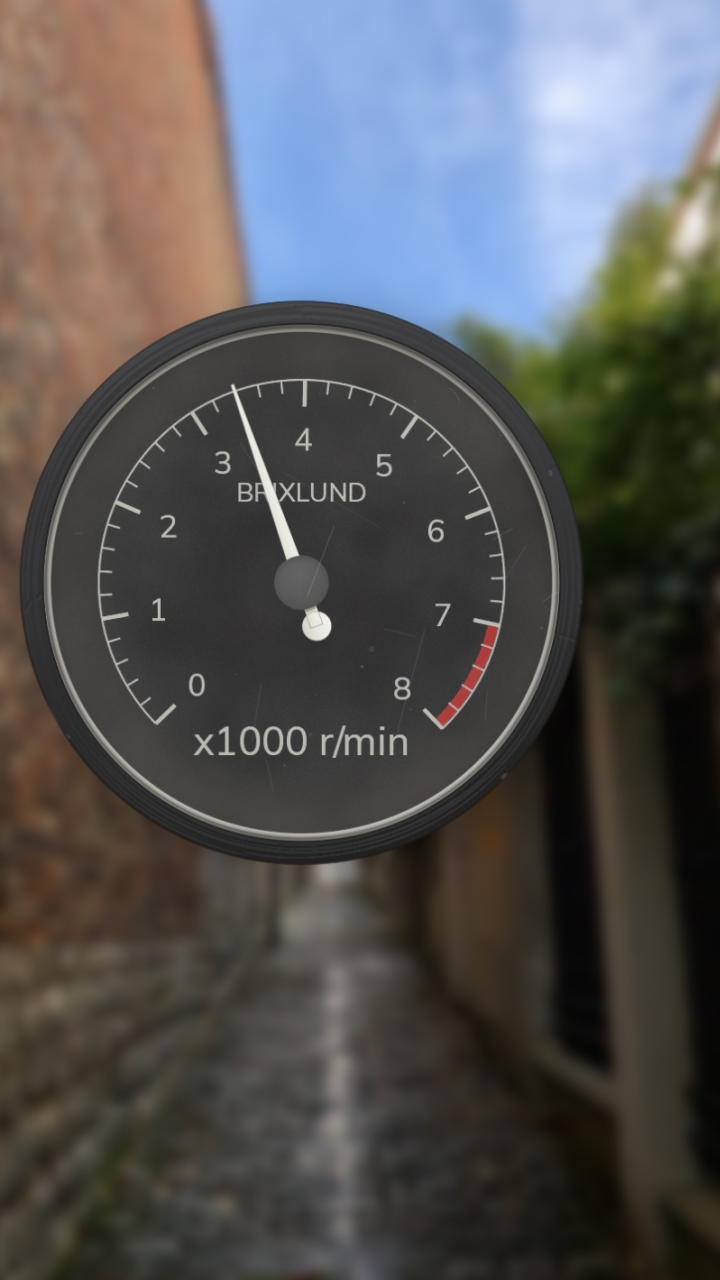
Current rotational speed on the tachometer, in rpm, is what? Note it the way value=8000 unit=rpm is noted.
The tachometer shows value=3400 unit=rpm
